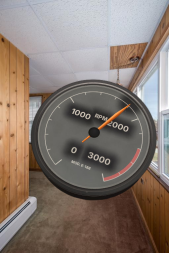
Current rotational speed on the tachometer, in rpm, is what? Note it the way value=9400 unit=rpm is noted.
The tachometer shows value=1800 unit=rpm
